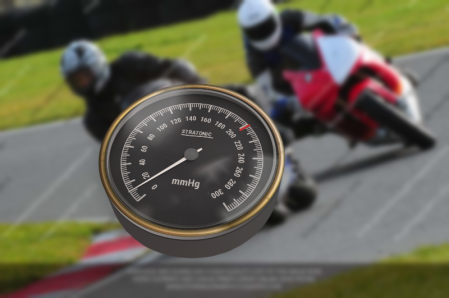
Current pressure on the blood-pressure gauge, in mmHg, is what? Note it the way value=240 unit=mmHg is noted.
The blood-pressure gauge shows value=10 unit=mmHg
